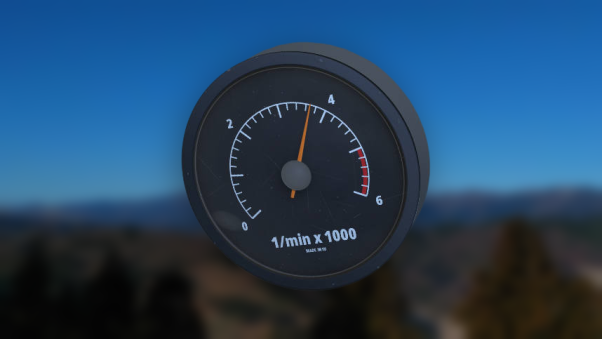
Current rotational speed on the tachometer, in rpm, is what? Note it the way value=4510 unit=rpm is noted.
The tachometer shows value=3700 unit=rpm
